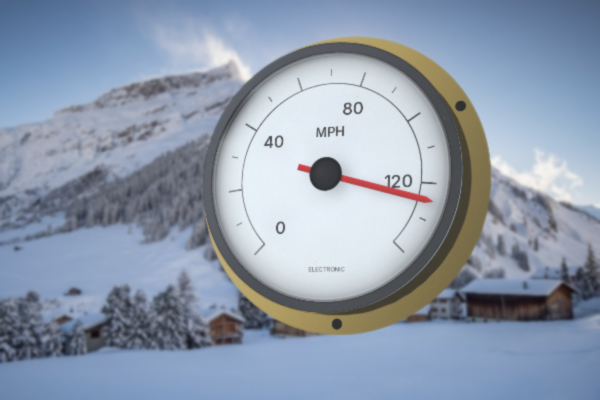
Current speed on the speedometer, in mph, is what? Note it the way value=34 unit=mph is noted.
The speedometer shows value=125 unit=mph
